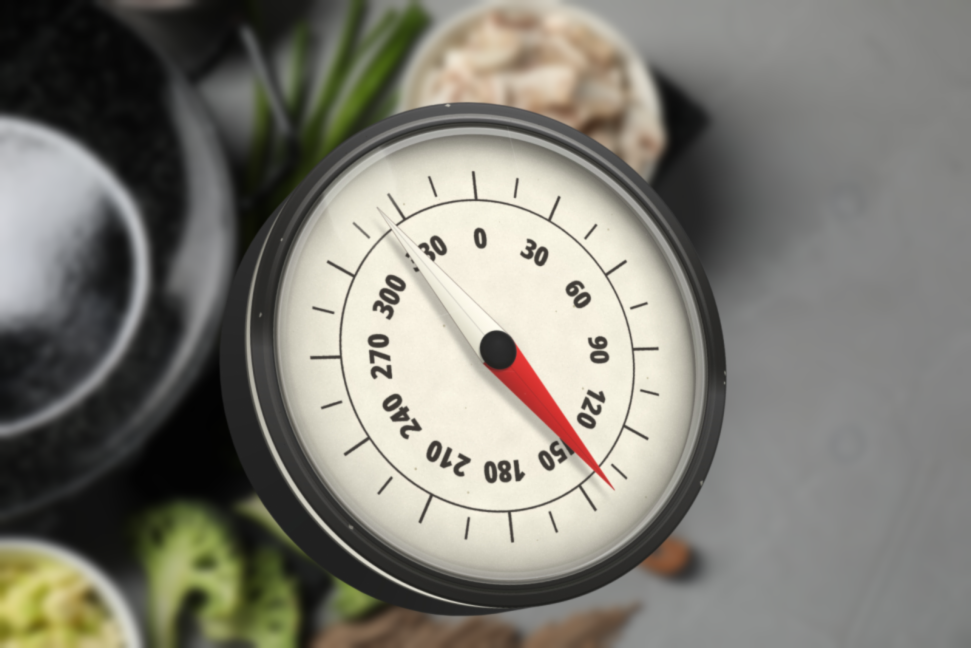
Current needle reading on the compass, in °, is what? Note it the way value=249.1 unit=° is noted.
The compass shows value=142.5 unit=°
